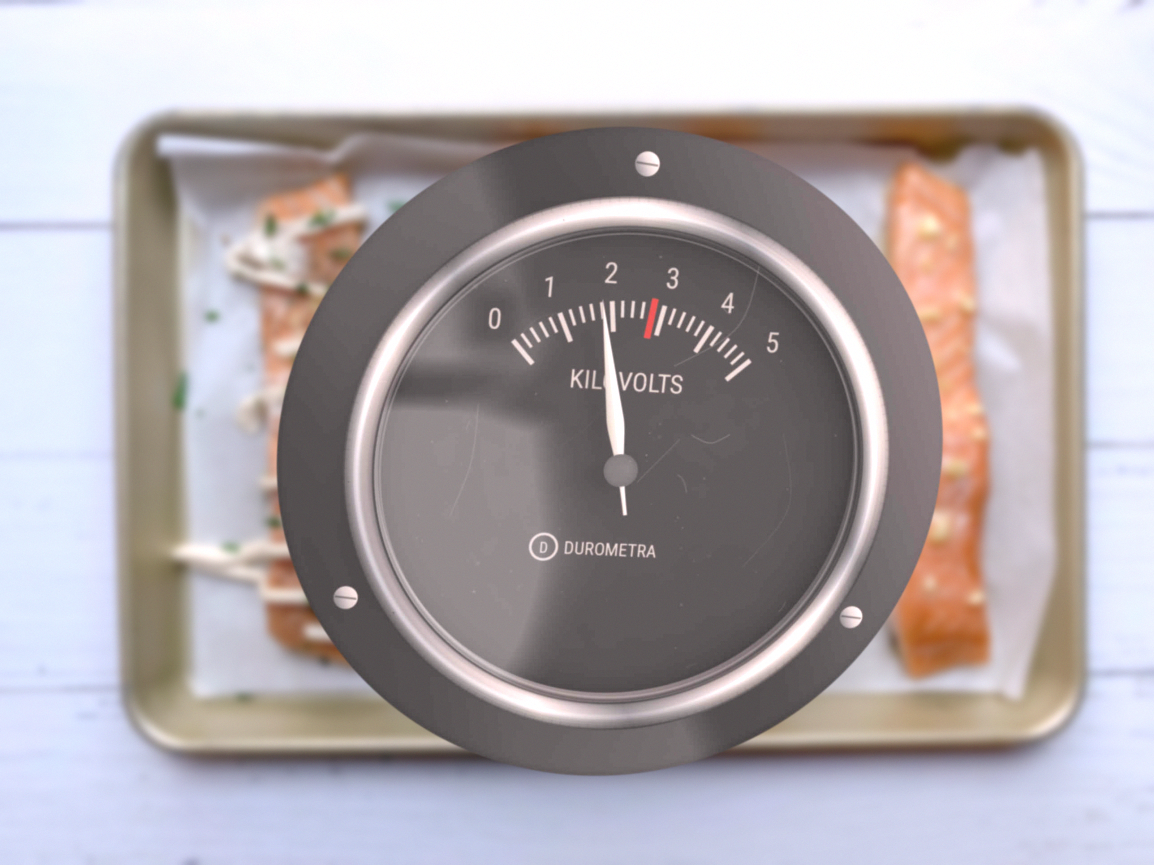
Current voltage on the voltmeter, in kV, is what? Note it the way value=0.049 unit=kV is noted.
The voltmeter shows value=1.8 unit=kV
